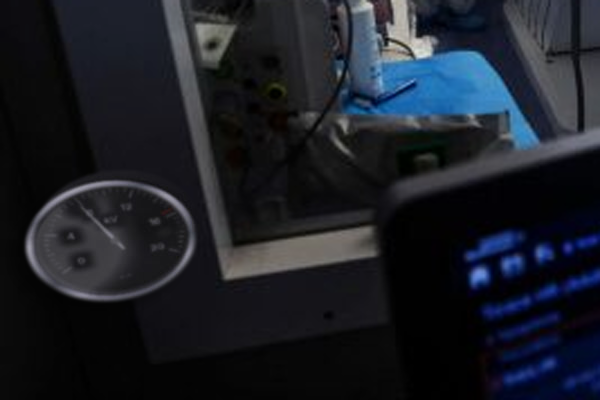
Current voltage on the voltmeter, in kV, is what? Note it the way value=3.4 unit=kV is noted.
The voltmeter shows value=8 unit=kV
